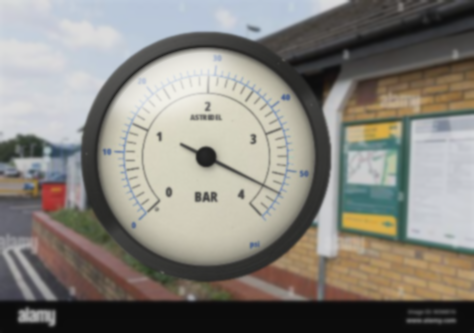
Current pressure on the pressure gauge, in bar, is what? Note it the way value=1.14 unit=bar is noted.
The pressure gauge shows value=3.7 unit=bar
